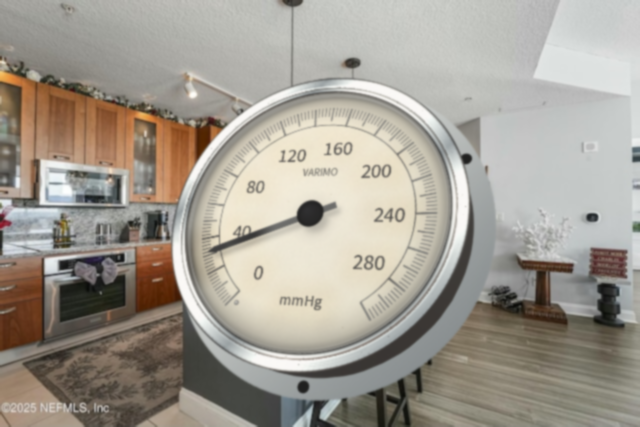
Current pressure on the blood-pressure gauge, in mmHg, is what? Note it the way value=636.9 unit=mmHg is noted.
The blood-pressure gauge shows value=30 unit=mmHg
